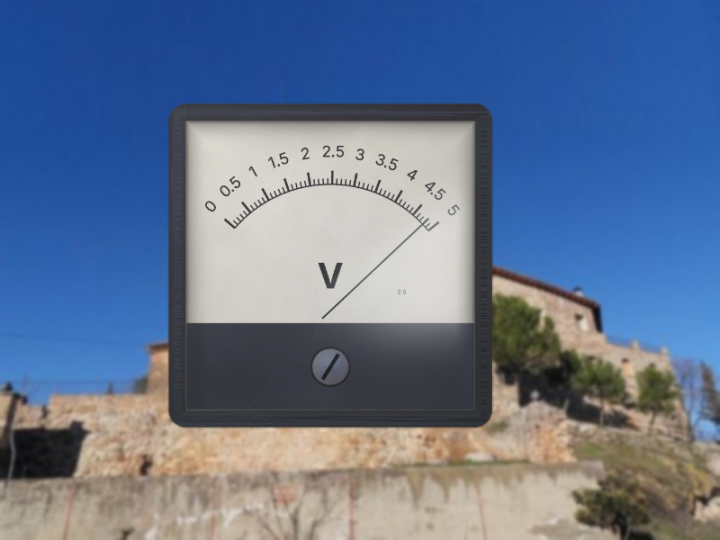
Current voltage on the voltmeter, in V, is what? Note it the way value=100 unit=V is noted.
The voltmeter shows value=4.8 unit=V
